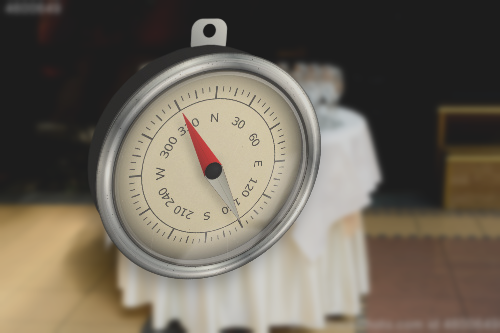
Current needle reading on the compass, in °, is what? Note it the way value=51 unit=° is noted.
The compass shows value=330 unit=°
